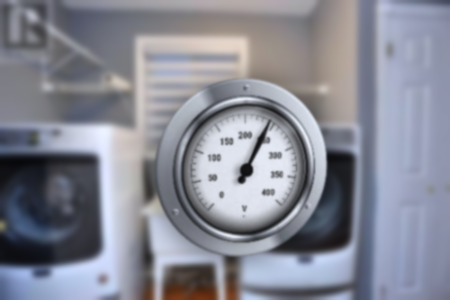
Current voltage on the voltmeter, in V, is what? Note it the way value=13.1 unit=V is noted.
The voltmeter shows value=240 unit=V
